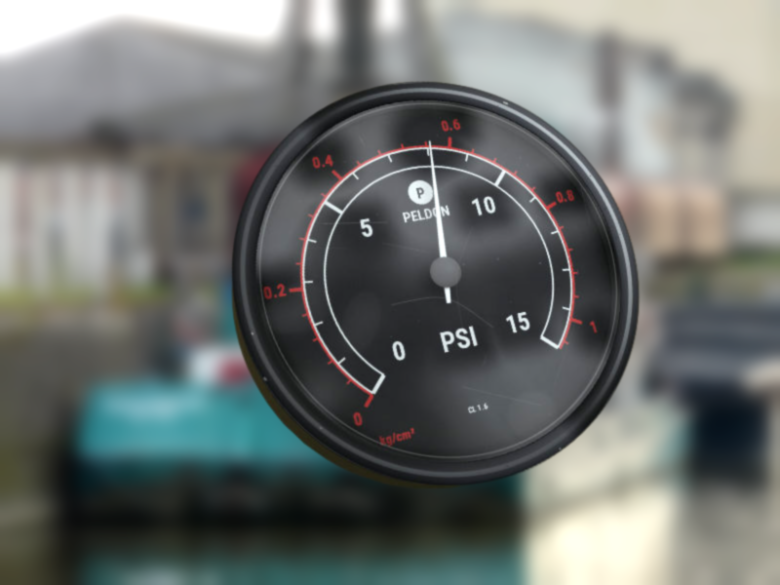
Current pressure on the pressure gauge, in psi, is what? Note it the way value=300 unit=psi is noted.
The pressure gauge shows value=8 unit=psi
